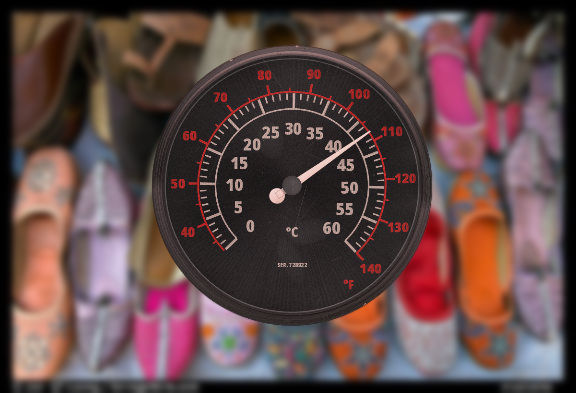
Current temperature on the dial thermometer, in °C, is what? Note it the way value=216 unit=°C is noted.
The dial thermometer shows value=42 unit=°C
